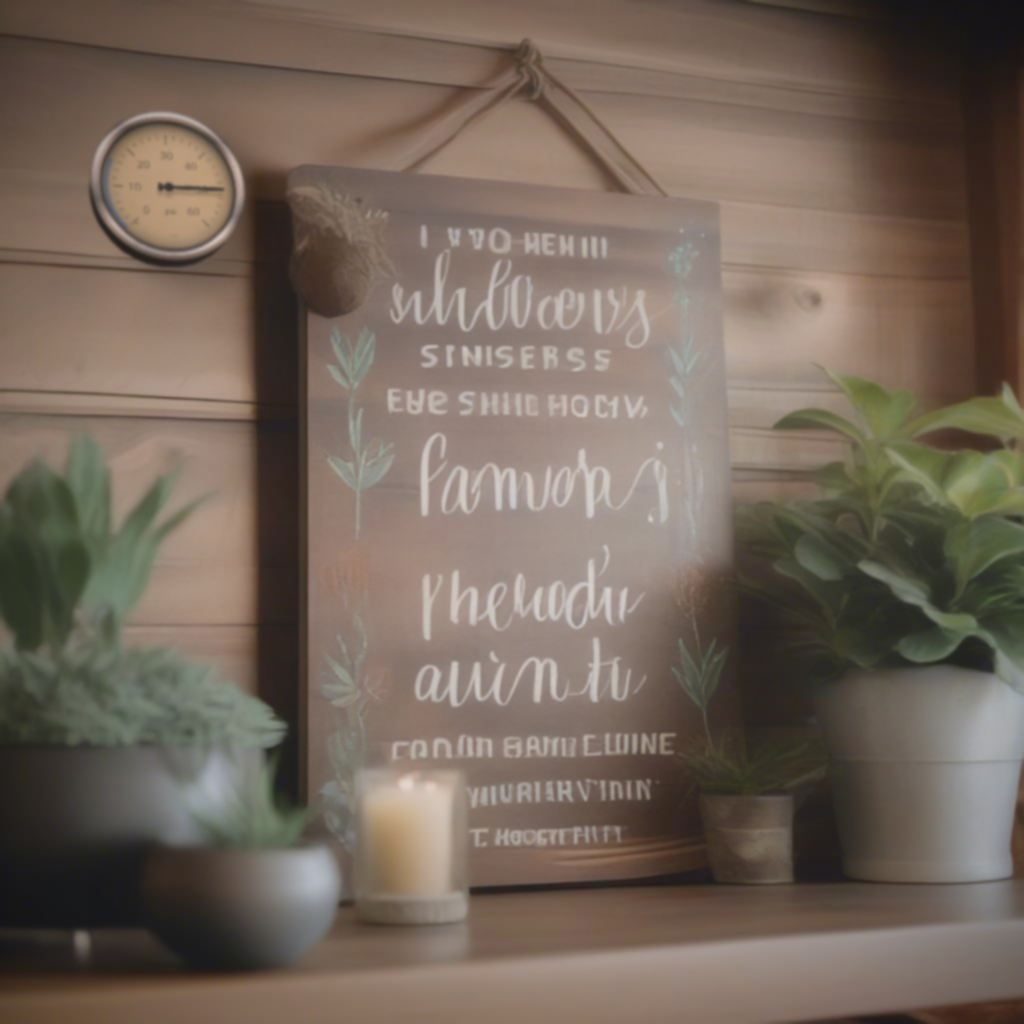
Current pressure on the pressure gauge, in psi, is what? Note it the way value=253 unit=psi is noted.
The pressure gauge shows value=50 unit=psi
